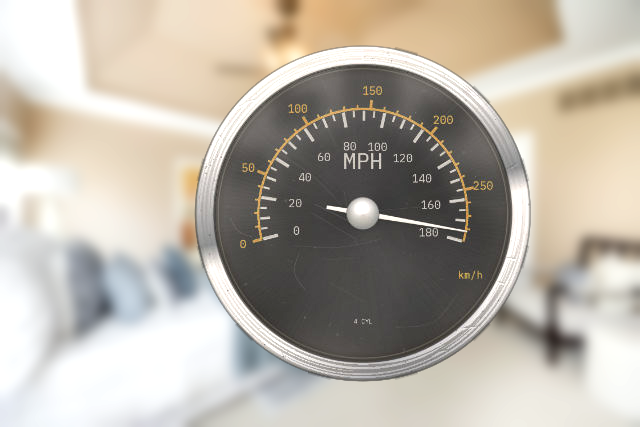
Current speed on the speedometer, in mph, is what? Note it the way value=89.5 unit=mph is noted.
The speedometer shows value=175 unit=mph
